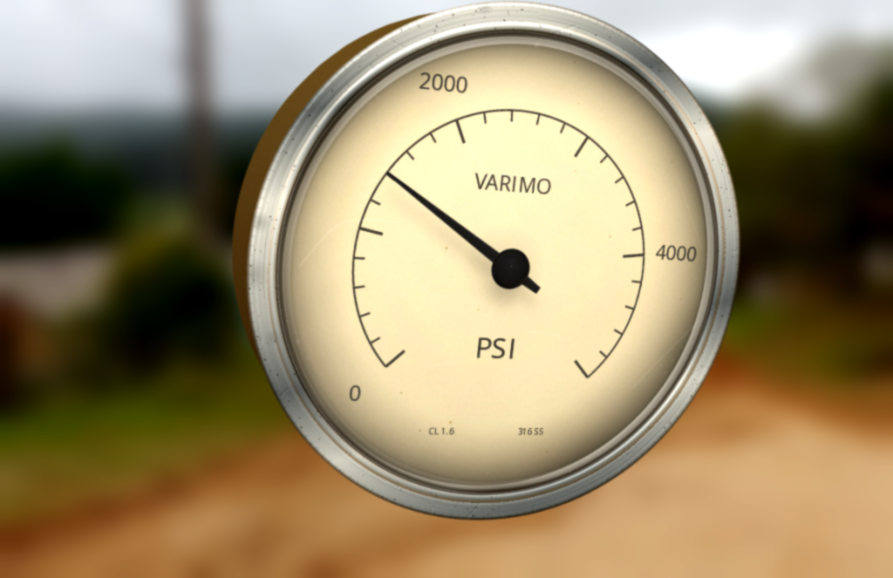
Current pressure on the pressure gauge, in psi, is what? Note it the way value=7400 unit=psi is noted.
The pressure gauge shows value=1400 unit=psi
